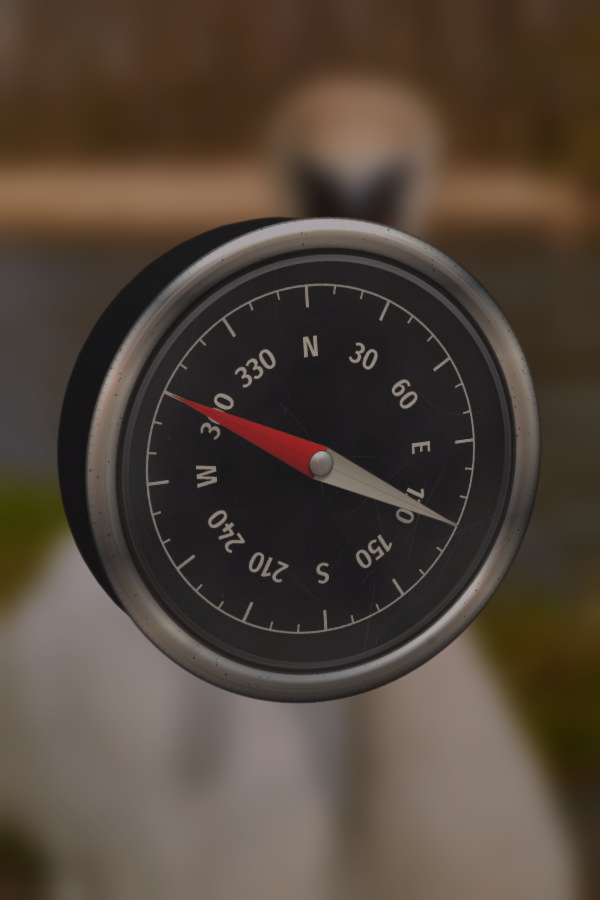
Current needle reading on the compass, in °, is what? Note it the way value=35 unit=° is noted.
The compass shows value=300 unit=°
